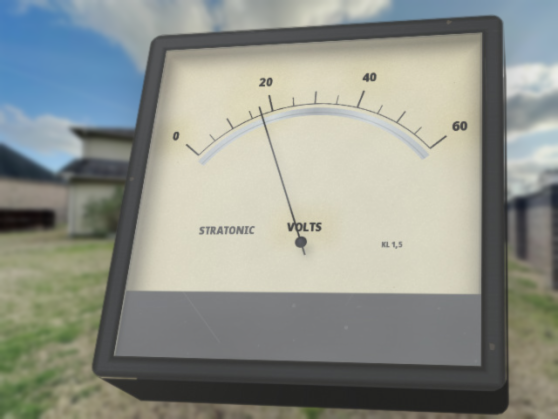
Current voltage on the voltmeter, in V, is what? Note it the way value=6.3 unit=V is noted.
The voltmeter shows value=17.5 unit=V
